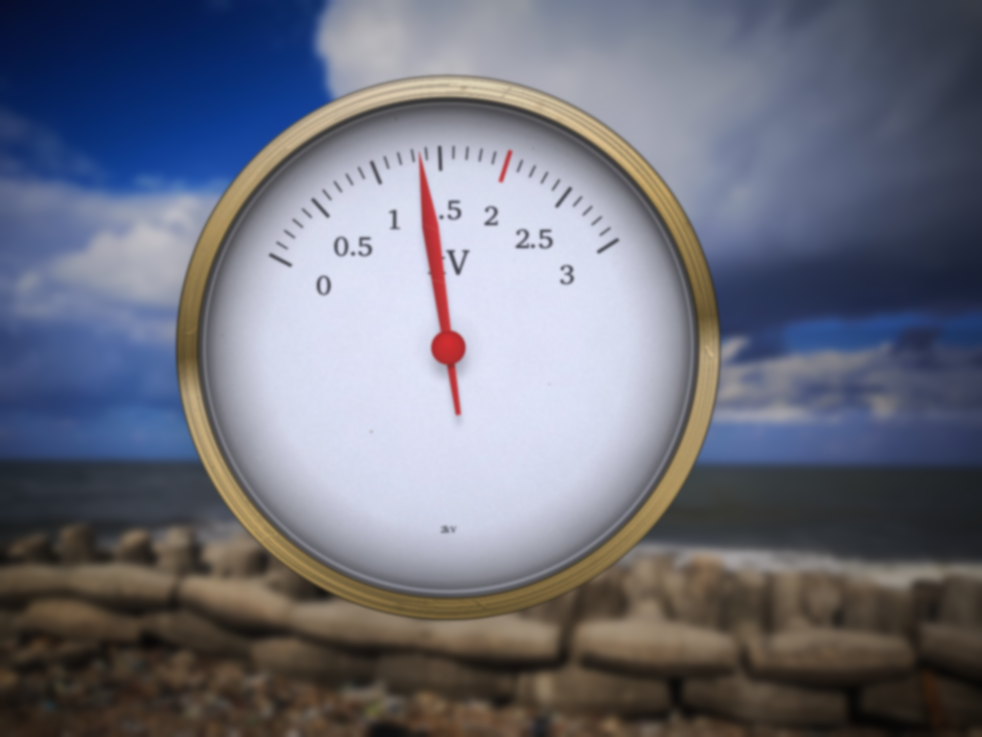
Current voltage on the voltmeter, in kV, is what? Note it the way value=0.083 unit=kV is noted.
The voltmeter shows value=1.35 unit=kV
